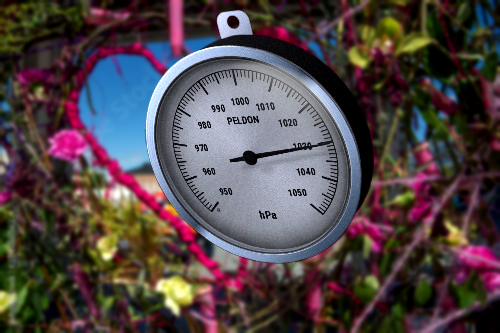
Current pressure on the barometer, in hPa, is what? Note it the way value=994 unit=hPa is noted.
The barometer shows value=1030 unit=hPa
